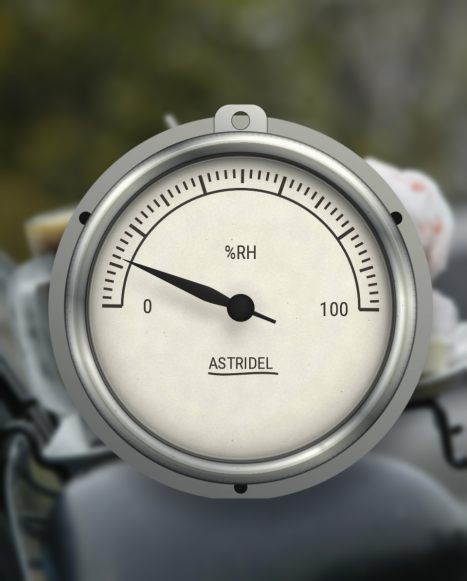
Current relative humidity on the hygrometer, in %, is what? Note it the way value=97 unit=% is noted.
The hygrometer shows value=12 unit=%
